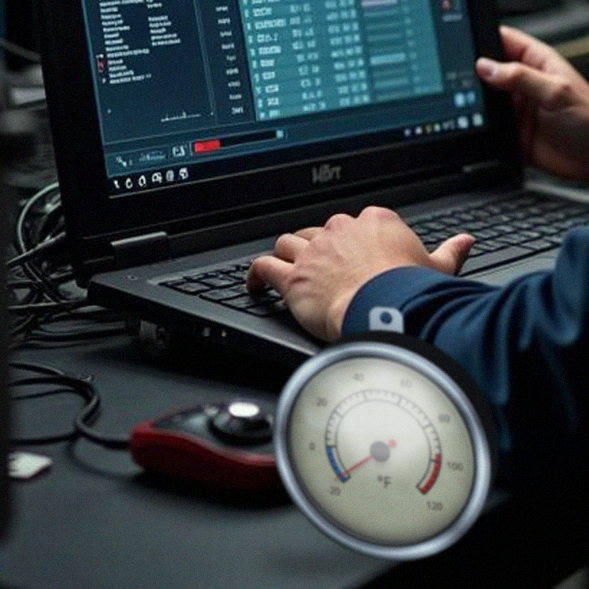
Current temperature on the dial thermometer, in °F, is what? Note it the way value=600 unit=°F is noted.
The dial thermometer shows value=-16 unit=°F
